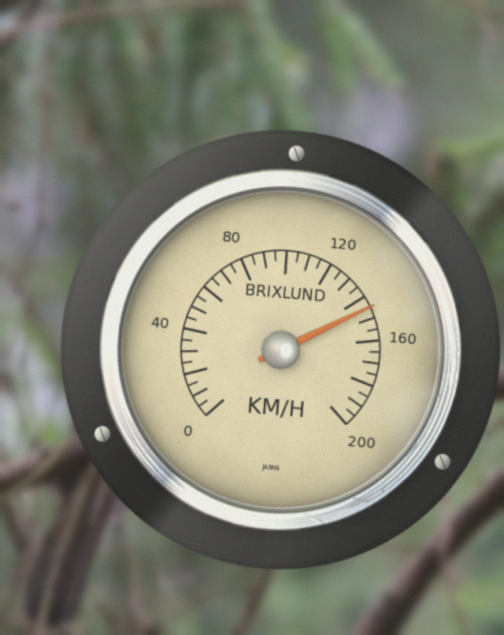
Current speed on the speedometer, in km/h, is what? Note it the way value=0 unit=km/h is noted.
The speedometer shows value=145 unit=km/h
